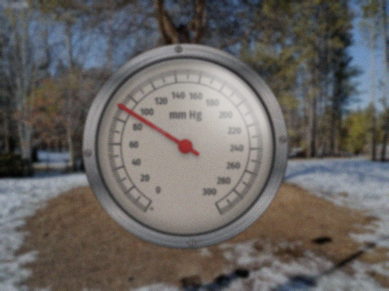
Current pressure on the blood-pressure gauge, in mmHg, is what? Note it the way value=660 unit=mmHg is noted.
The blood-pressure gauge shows value=90 unit=mmHg
